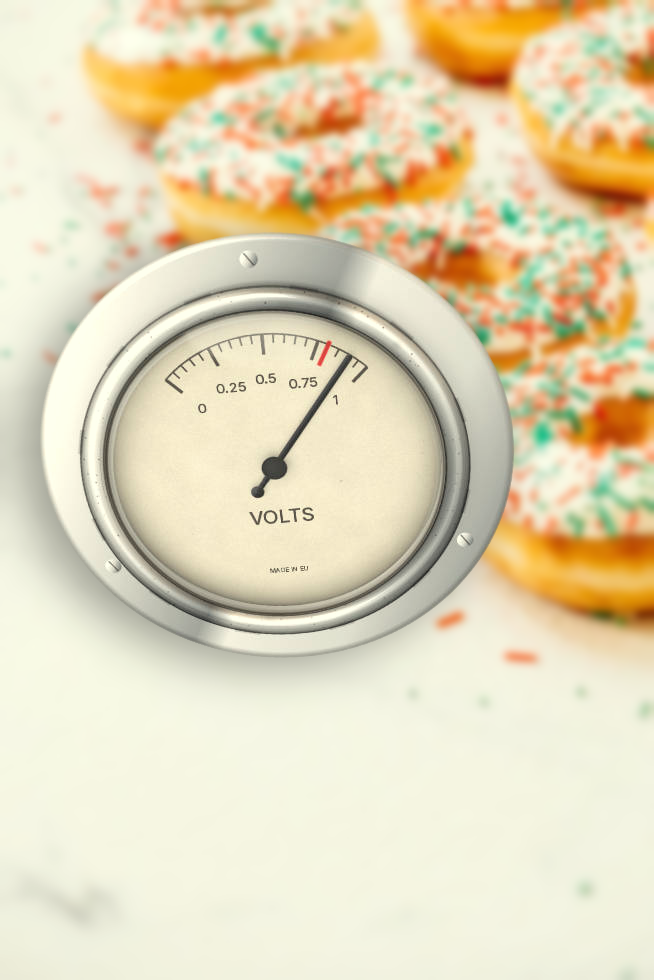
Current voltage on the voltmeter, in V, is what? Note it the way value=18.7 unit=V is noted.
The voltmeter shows value=0.9 unit=V
